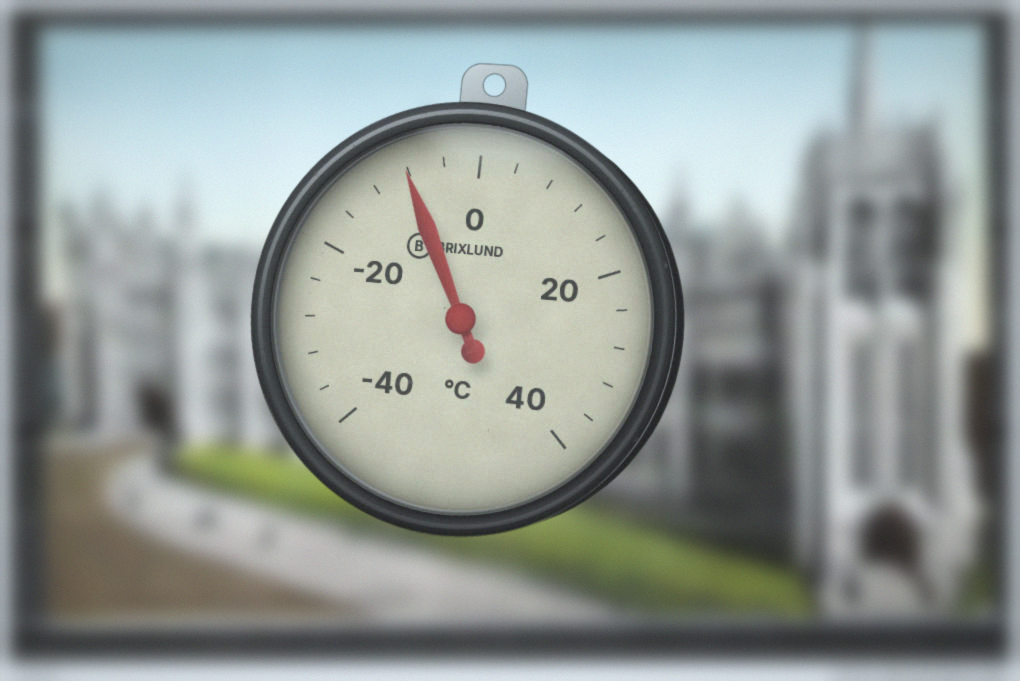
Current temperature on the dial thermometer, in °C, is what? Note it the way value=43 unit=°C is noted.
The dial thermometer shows value=-8 unit=°C
